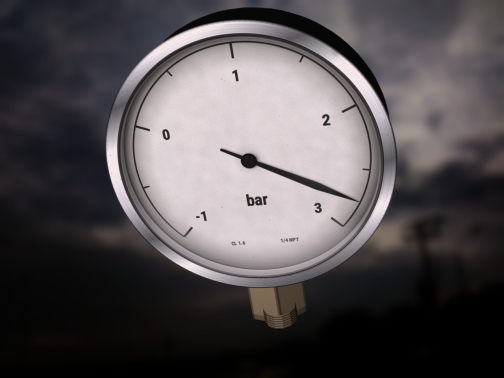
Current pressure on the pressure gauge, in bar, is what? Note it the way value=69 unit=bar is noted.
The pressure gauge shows value=2.75 unit=bar
